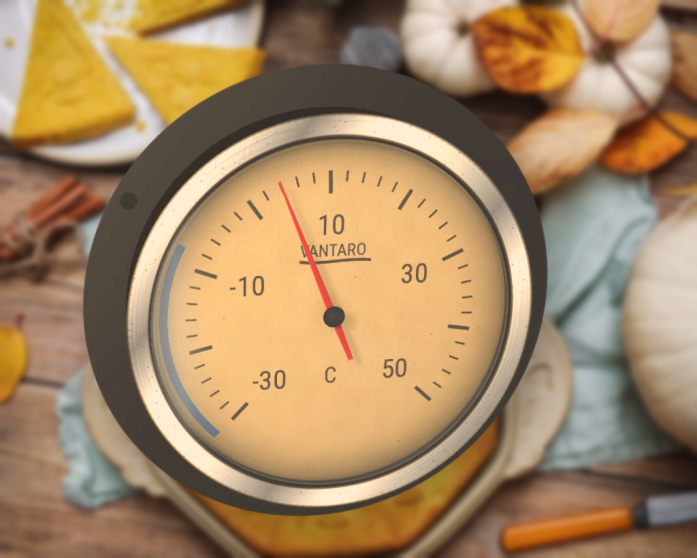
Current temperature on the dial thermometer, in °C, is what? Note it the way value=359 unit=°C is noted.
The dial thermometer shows value=4 unit=°C
